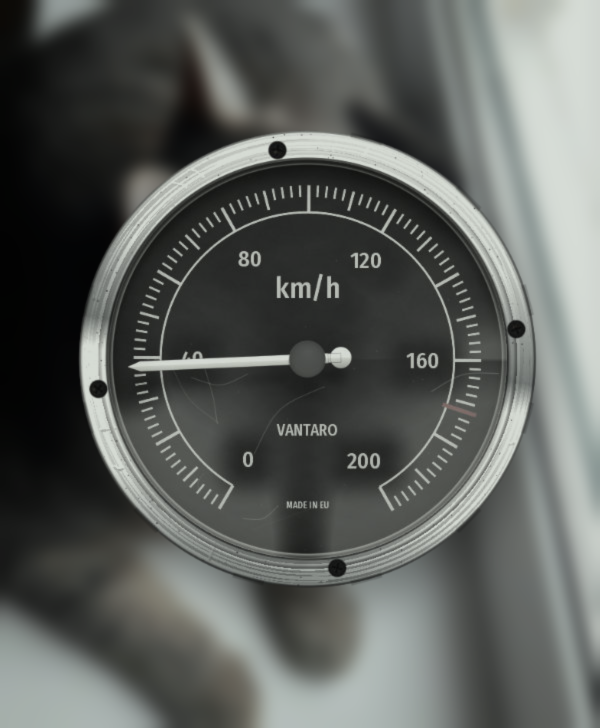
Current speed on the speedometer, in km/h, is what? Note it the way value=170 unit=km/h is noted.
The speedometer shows value=38 unit=km/h
